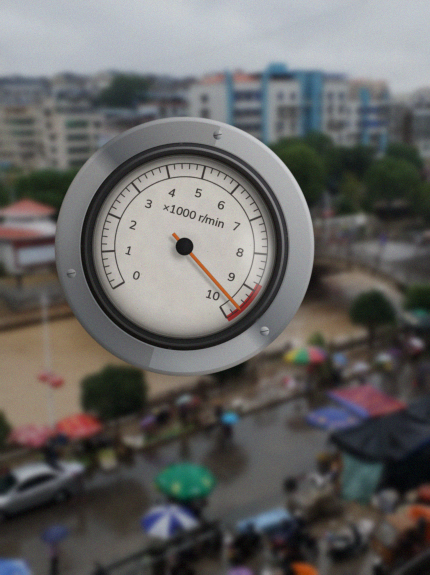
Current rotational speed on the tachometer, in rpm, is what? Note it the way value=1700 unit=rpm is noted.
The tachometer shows value=9600 unit=rpm
